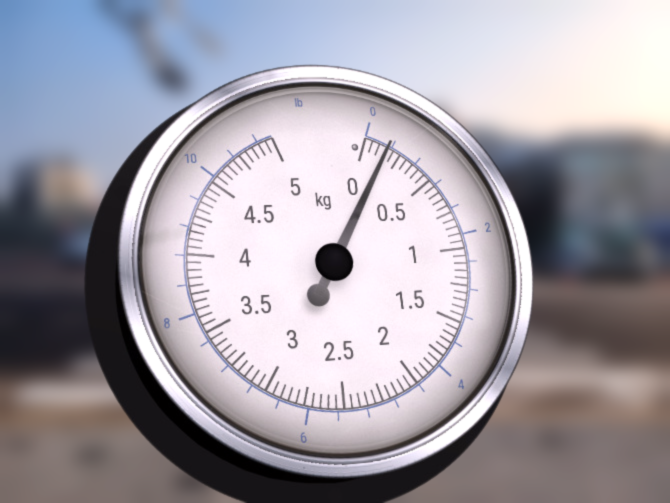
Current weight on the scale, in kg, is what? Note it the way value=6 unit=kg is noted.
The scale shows value=0.15 unit=kg
